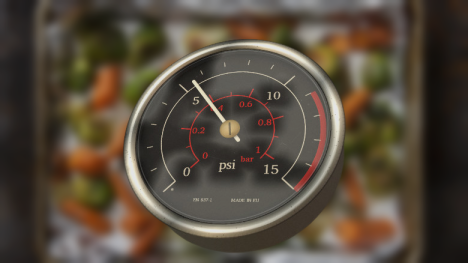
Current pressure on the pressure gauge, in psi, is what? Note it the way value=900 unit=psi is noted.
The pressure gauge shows value=5.5 unit=psi
